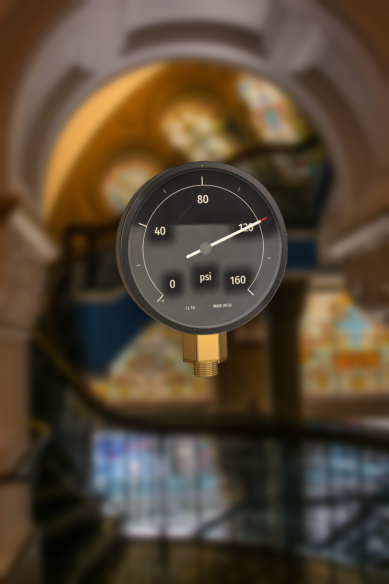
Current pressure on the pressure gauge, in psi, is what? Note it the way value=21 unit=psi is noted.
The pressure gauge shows value=120 unit=psi
